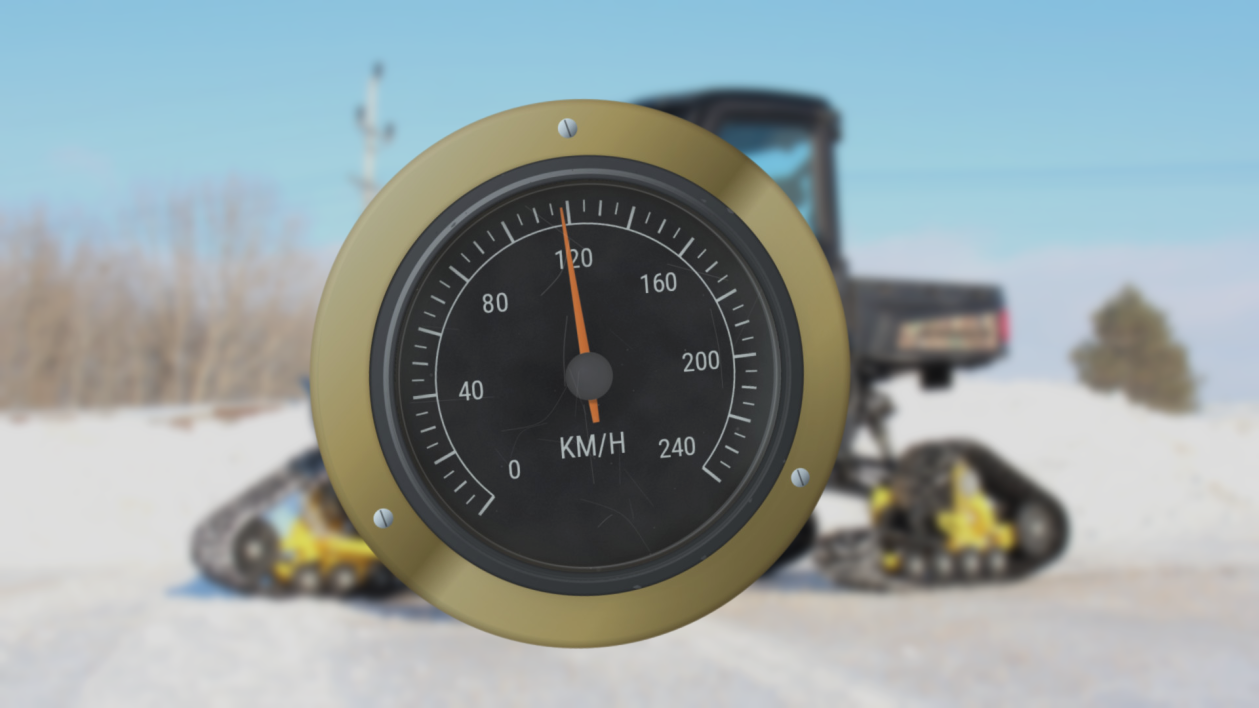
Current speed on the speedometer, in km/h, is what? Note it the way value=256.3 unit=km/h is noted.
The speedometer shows value=117.5 unit=km/h
